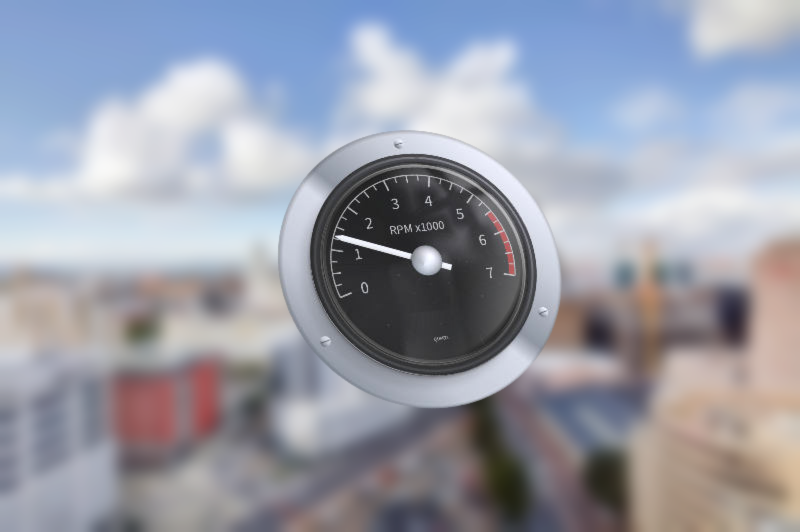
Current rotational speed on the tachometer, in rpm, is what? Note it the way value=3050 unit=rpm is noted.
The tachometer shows value=1250 unit=rpm
